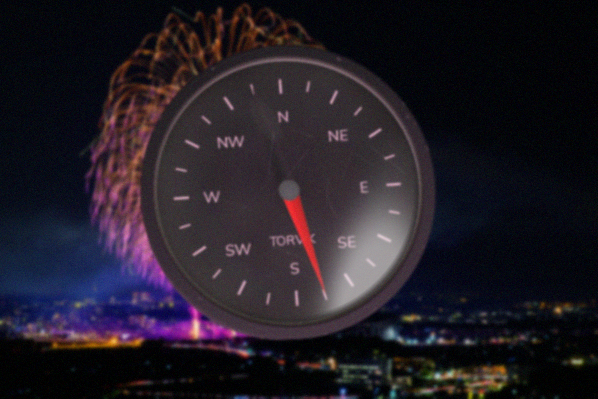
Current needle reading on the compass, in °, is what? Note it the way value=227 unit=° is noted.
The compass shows value=165 unit=°
